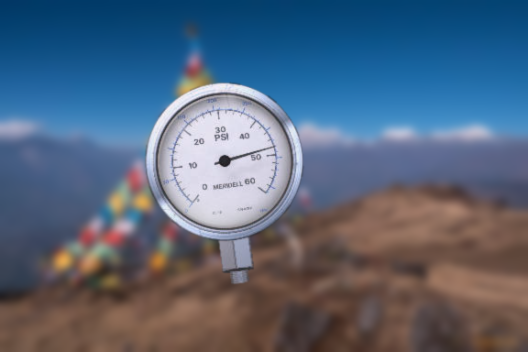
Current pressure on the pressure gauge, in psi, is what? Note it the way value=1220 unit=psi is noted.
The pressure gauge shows value=48 unit=psi
